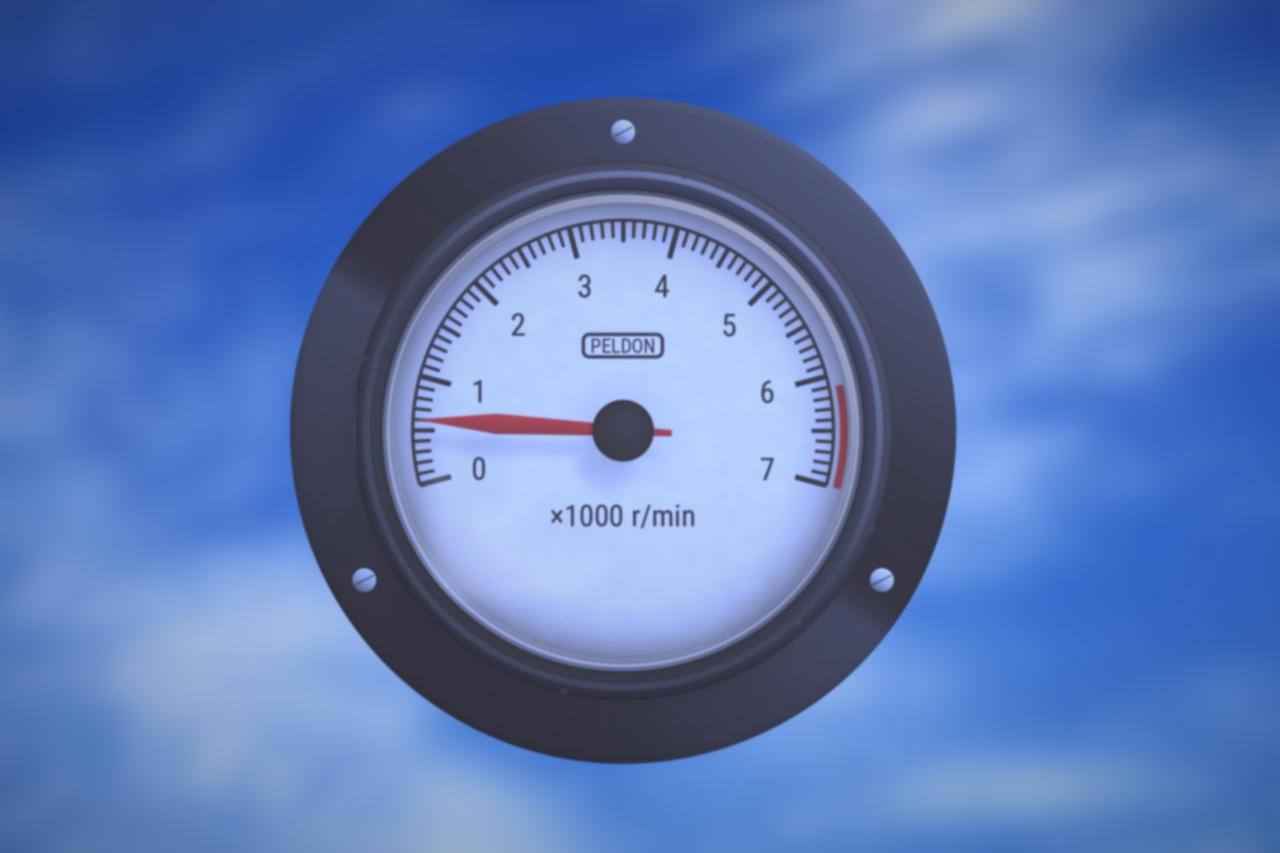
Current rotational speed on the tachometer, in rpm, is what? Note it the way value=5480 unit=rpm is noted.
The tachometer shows value=600 unit=rpm
